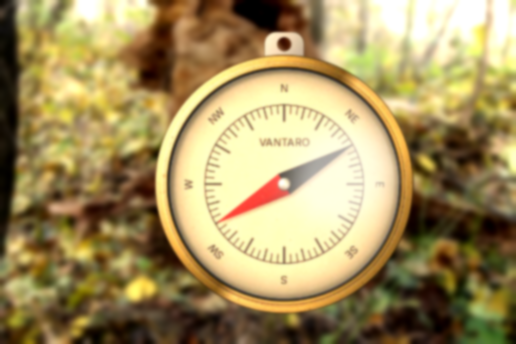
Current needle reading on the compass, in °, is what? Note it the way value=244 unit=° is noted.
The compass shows value=240 unit=°
